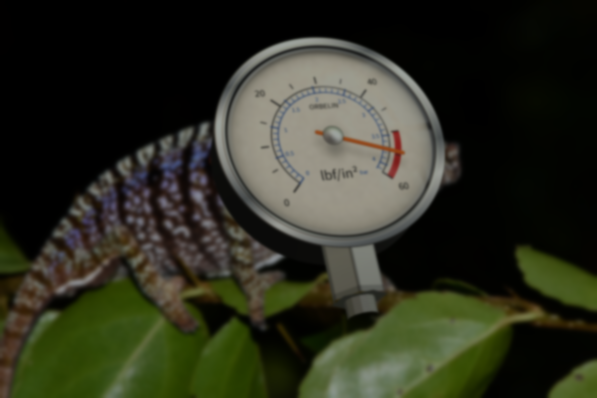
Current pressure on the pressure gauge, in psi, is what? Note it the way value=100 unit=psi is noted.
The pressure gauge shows value=55 unit=psi
